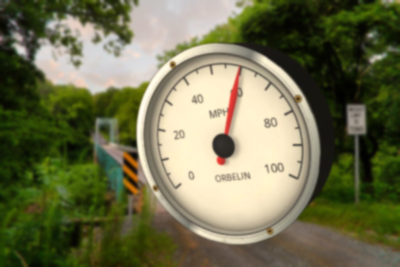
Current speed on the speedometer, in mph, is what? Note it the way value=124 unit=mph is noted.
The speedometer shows value=60 unit=mph
